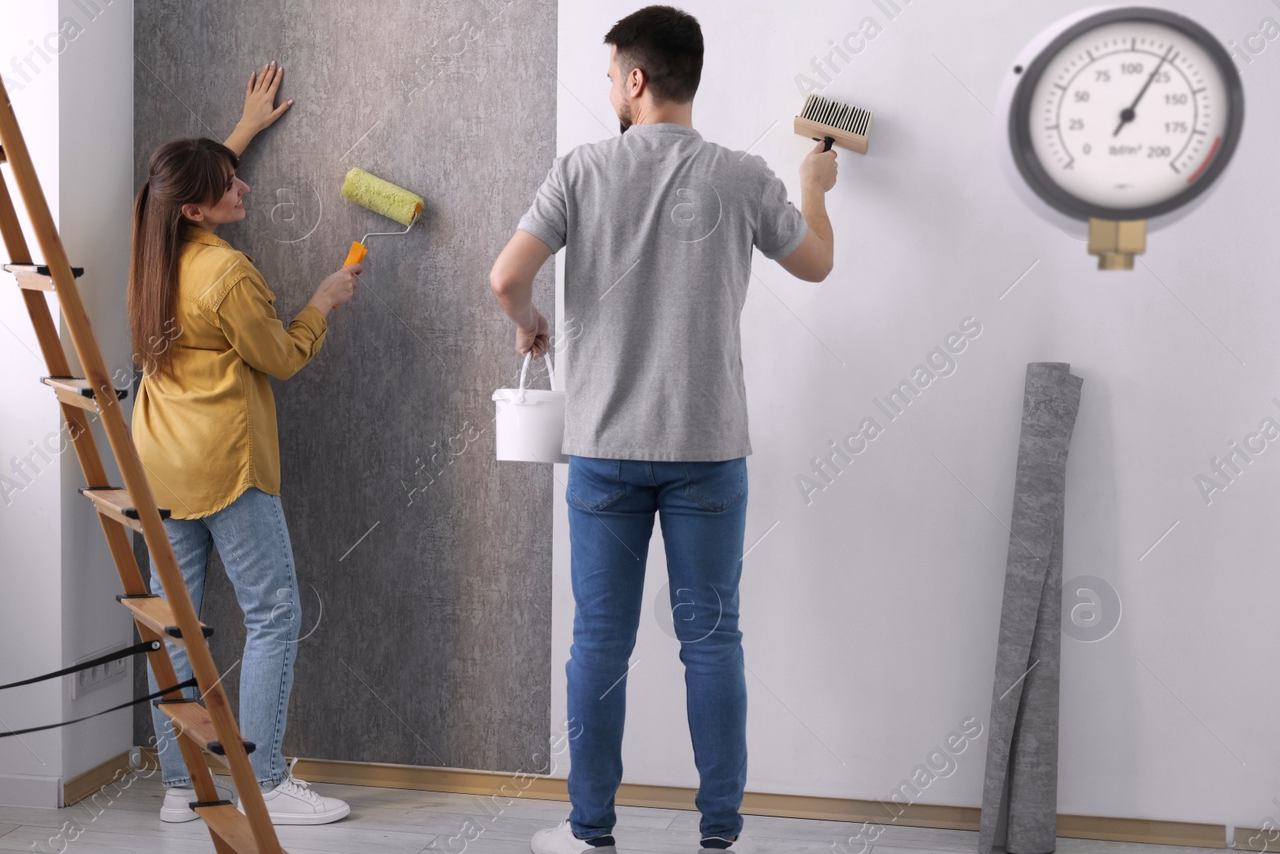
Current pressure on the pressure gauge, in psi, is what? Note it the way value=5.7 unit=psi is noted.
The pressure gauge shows value=120 unit=psi
